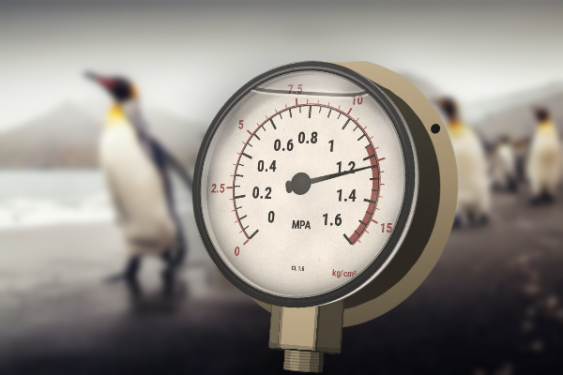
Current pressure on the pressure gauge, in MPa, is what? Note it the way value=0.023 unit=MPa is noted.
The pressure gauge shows value=1.25 unit=MPa
